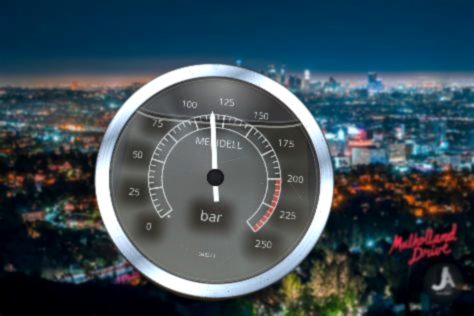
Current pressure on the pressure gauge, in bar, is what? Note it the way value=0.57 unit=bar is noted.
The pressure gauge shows value=115 unit=bar
